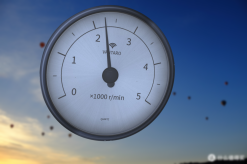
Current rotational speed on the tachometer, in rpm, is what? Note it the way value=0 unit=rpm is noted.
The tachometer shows value=2250 unit=rpm
